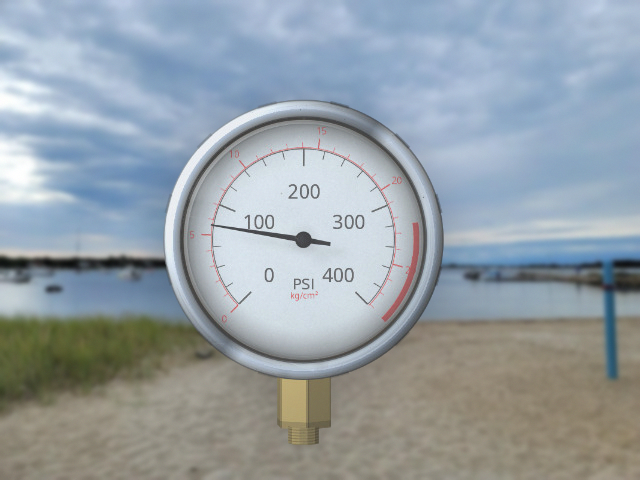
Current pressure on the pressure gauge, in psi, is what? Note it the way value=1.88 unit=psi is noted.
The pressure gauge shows value=80 unit=psi
